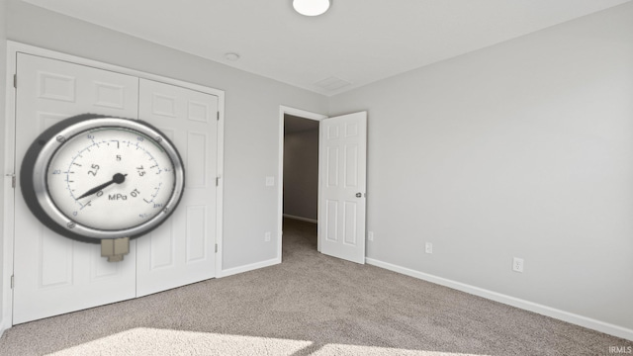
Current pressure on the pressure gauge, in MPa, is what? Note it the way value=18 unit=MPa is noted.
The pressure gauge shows value=0.5 unit=MPa
